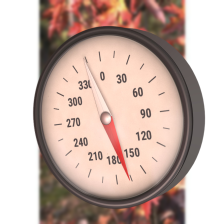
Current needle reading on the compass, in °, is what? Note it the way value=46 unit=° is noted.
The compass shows value=165 unit=°
